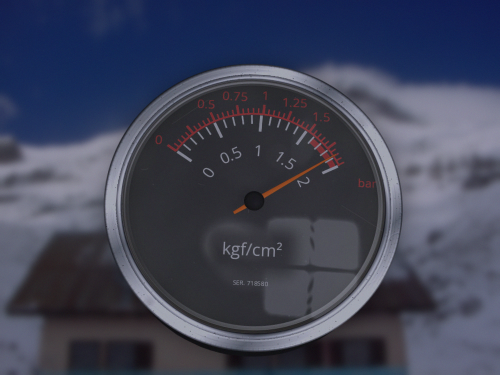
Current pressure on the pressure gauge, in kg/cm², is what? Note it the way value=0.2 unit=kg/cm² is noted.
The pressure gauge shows value=1.9 unit=kg/cm²
